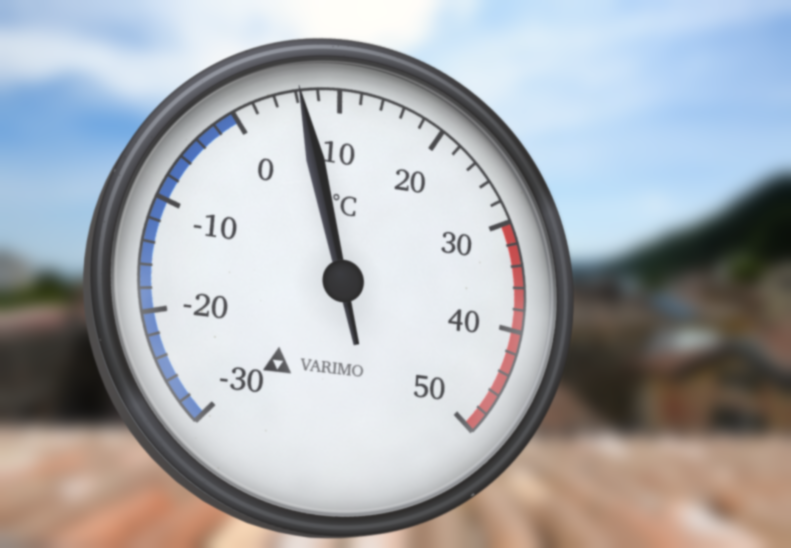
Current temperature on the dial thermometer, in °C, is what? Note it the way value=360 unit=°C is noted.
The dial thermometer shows value=6 unit=°C
